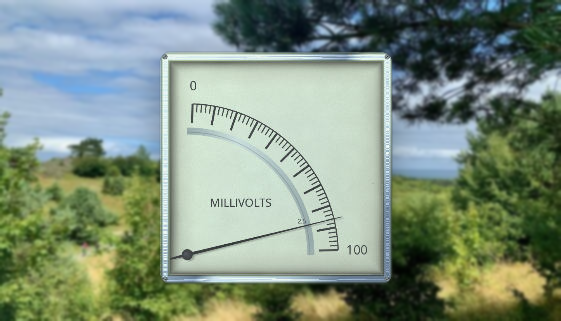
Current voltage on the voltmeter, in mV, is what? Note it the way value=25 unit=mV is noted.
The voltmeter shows value=86 unit=mV
